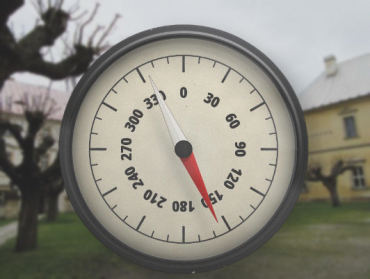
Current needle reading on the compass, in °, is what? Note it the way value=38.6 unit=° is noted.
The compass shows value=155 unit=°
